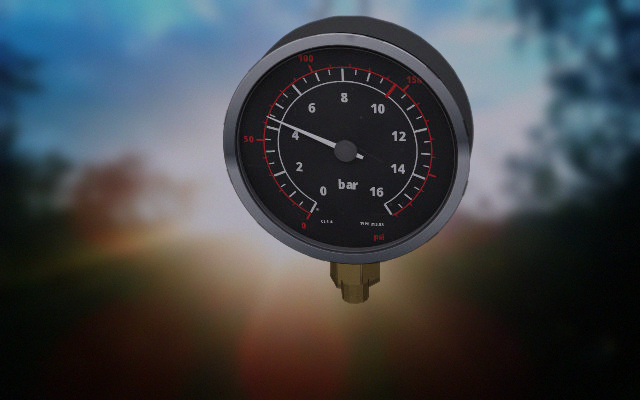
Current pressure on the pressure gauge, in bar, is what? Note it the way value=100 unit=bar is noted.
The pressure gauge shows value=4.5 unit=bar
